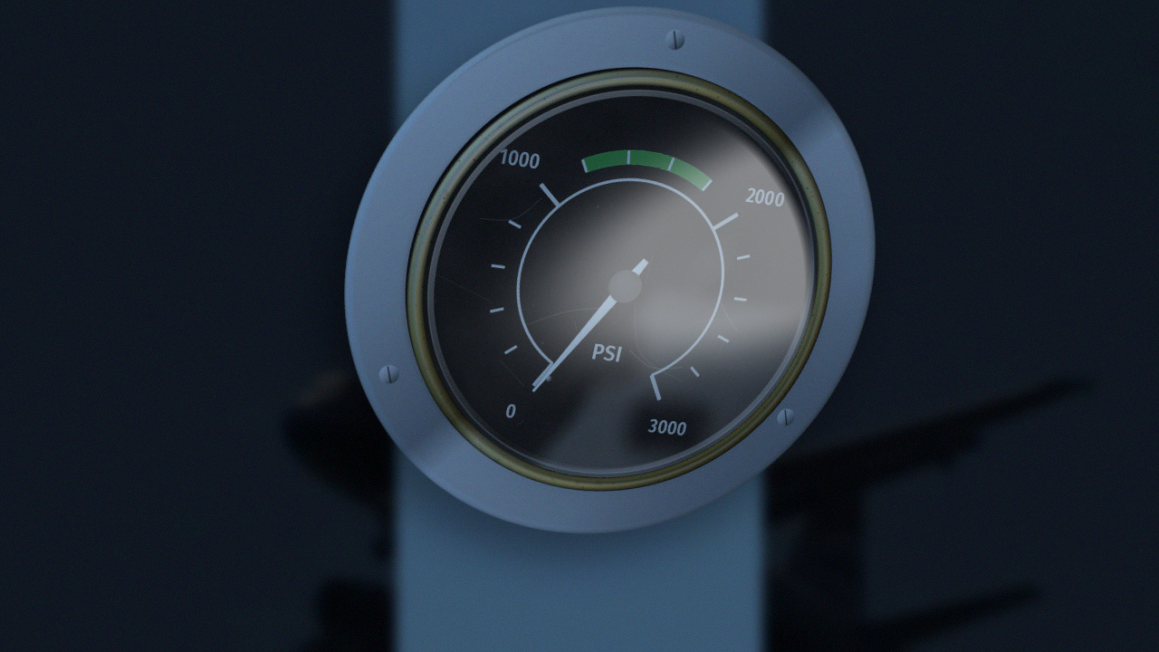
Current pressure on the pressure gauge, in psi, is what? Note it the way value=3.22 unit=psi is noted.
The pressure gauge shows value=0 unit=psi
